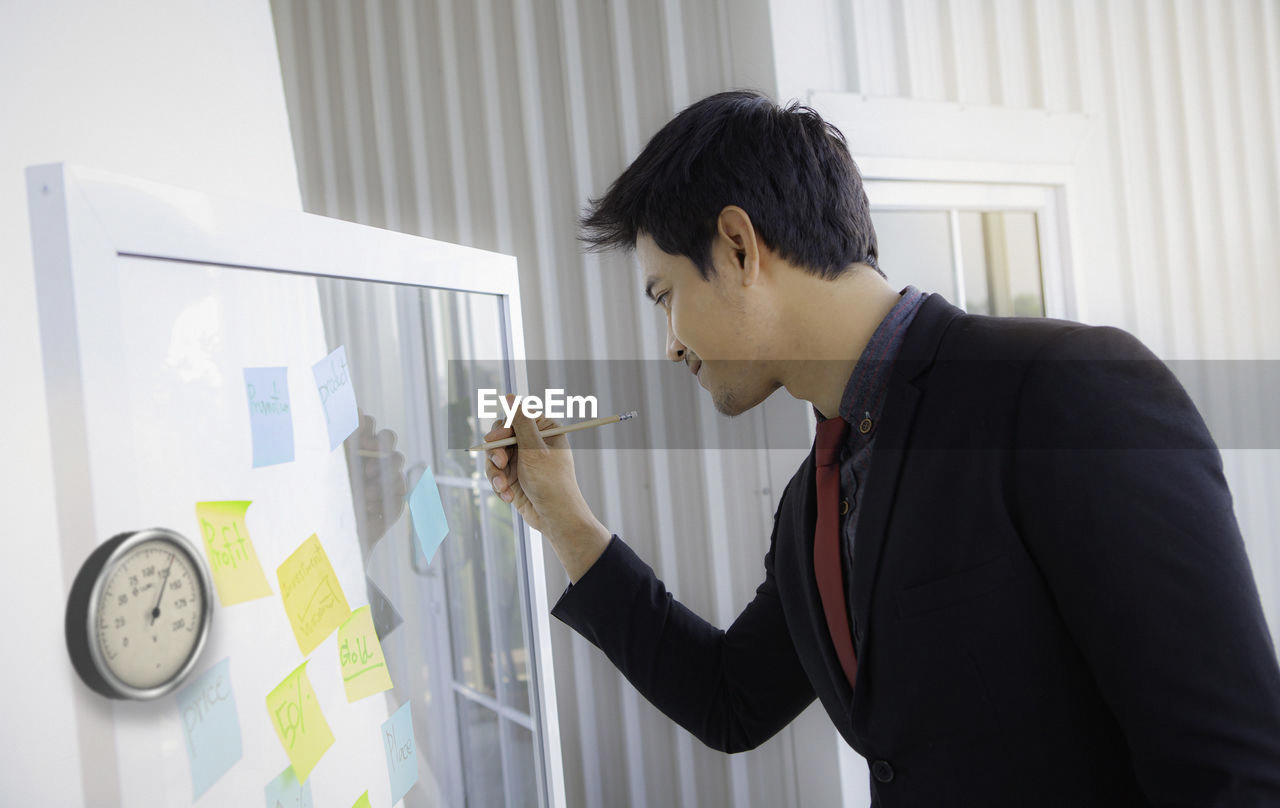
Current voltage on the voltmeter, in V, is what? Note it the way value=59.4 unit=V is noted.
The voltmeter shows value=125 unit=V
